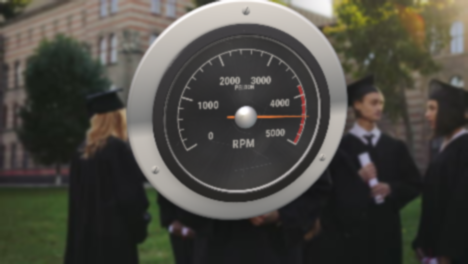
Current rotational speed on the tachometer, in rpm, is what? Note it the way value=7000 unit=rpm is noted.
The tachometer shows value=4400 unit=rpm
